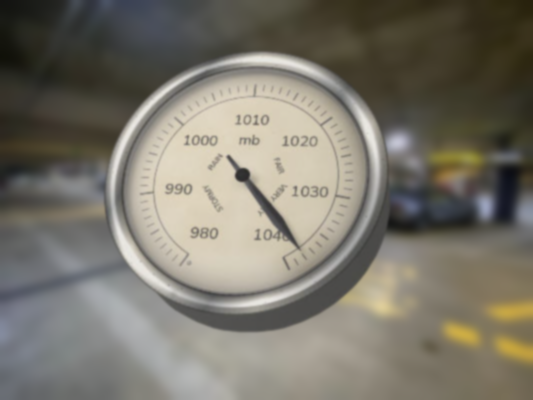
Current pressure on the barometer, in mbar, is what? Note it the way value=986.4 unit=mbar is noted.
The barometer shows value=1038 unit=mbar
